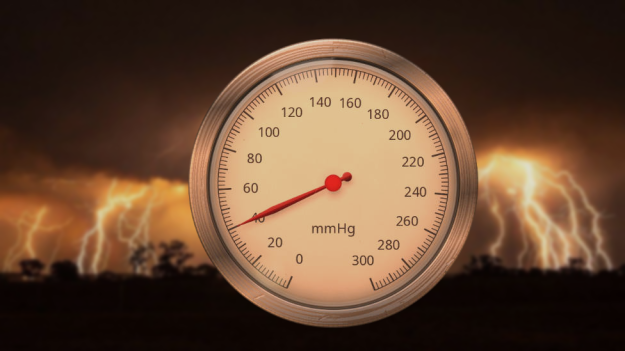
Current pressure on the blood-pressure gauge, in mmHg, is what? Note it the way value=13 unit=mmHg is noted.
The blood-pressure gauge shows value=40 unit=mmHg
